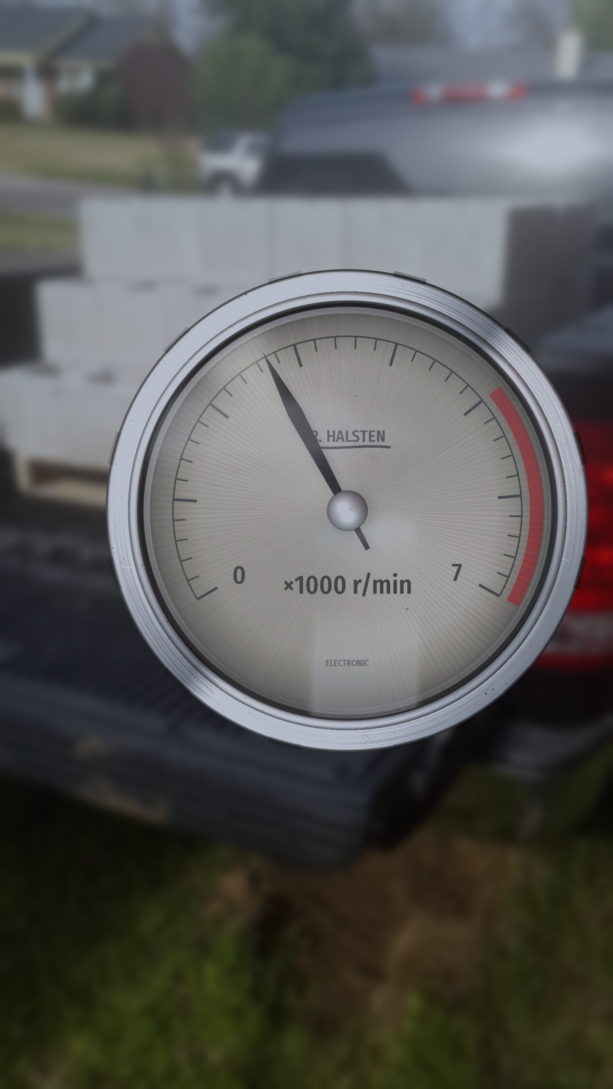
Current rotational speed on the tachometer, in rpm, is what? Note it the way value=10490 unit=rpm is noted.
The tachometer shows value=2700 unit=rpm
